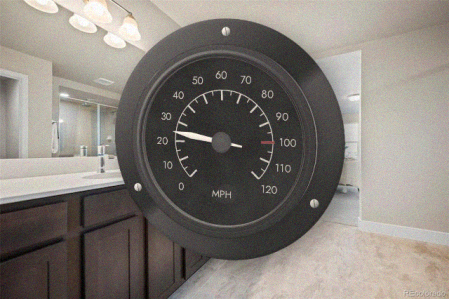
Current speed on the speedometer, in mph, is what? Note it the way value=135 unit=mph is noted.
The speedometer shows value=25 unit=mph
